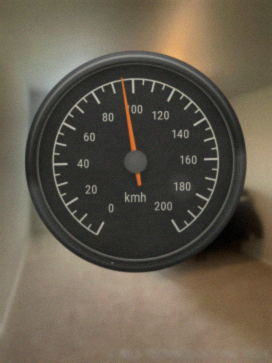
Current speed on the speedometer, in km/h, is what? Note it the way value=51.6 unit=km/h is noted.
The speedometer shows value=95 unit=km/h
